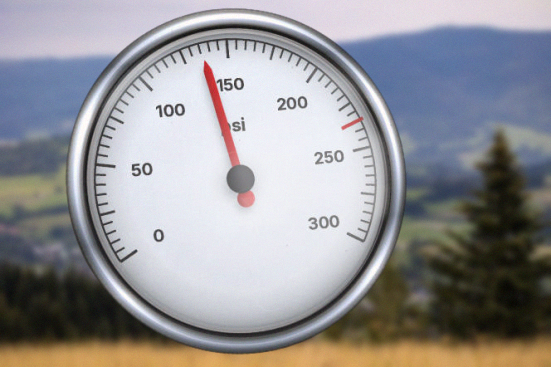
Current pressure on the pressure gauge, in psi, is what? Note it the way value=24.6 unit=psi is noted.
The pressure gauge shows value=135 unit=psi
